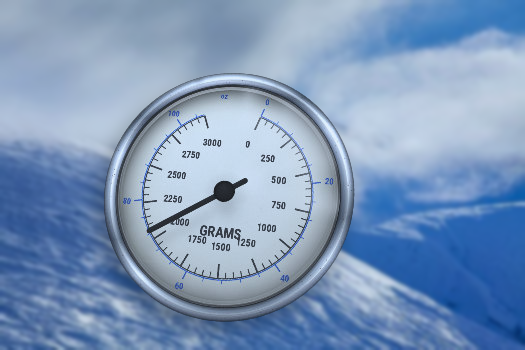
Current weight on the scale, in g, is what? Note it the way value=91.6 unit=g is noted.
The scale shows value=2050 unit=g
